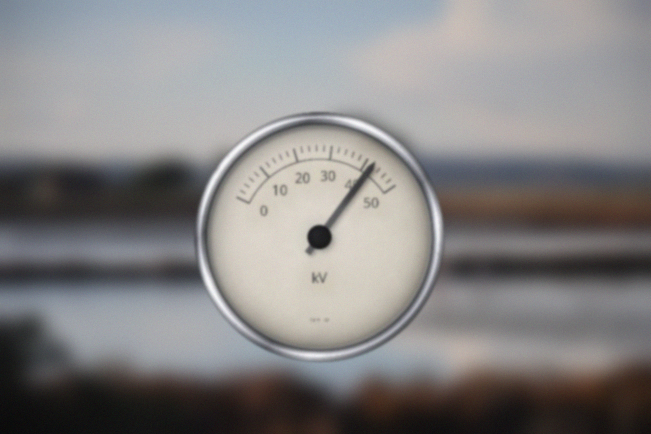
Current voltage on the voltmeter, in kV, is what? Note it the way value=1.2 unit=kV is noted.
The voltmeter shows value=42 unit=kV
